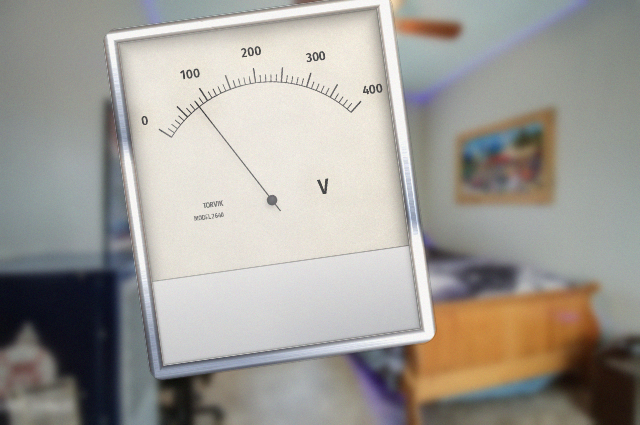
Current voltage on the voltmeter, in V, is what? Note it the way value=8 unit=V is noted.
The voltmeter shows value=80 unit=V
